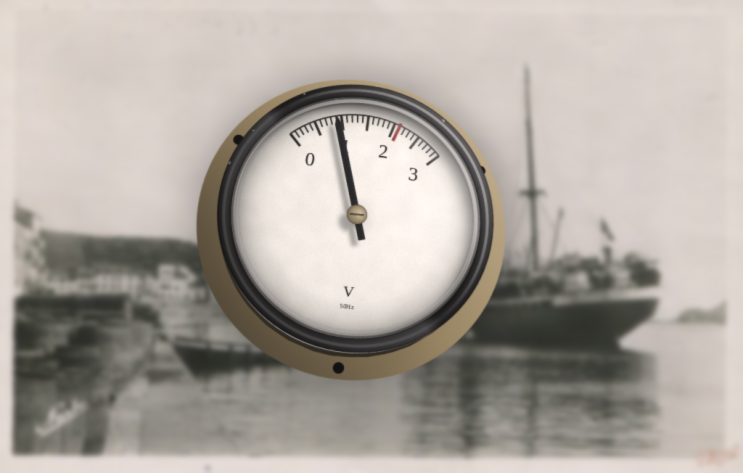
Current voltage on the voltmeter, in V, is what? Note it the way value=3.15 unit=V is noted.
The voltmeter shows value=0.9 unit=V
